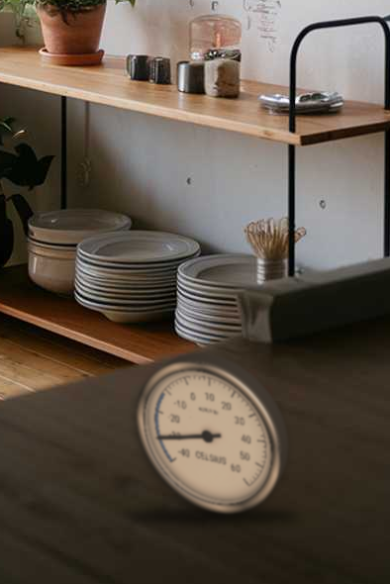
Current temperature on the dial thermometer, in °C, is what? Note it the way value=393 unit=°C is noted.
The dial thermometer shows value=-30 unit=°C
